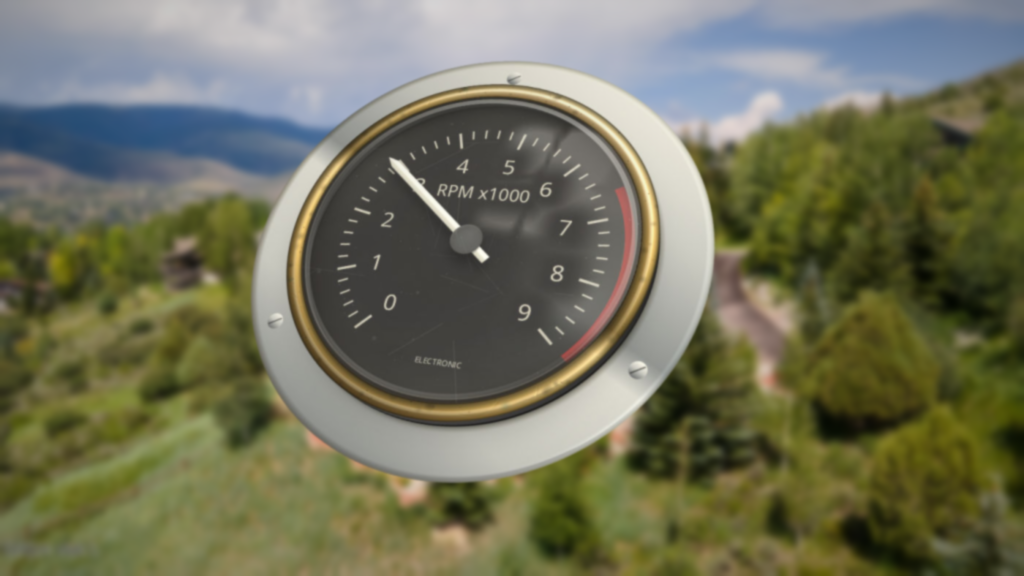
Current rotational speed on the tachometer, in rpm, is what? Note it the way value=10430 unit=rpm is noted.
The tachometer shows value=2900 unit=rpm
